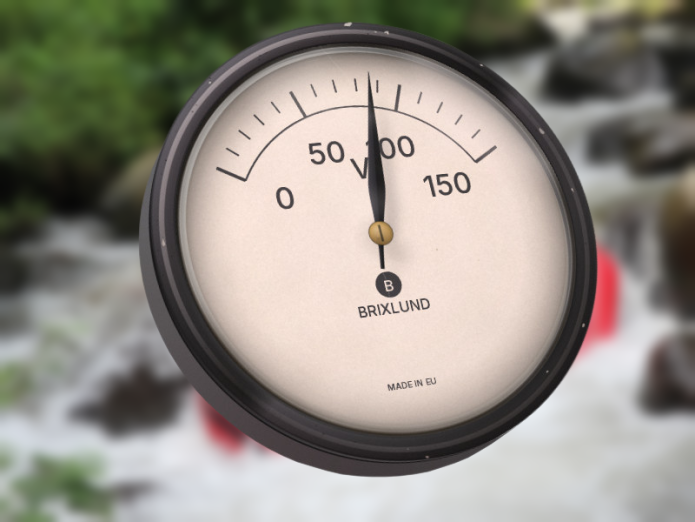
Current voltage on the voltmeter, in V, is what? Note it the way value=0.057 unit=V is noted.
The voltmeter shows value=85 unit=V
